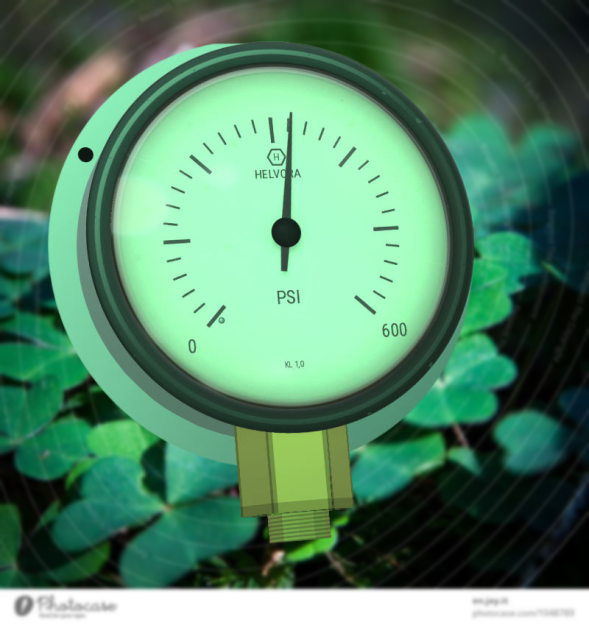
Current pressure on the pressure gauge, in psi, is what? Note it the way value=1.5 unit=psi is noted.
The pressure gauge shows value=320 unit=psi
